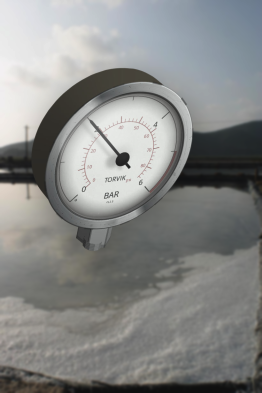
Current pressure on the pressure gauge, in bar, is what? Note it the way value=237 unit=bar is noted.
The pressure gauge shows value=2 unit=bar
